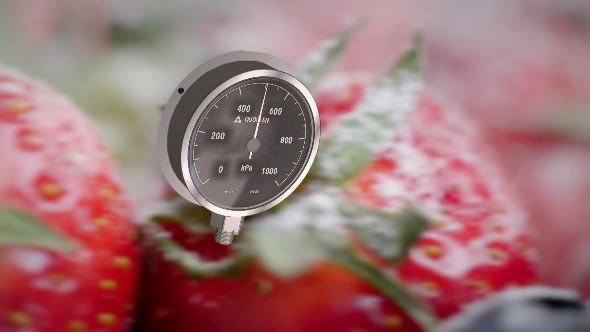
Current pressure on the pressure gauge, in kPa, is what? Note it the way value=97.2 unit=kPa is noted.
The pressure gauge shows value=500 unit=kPa
